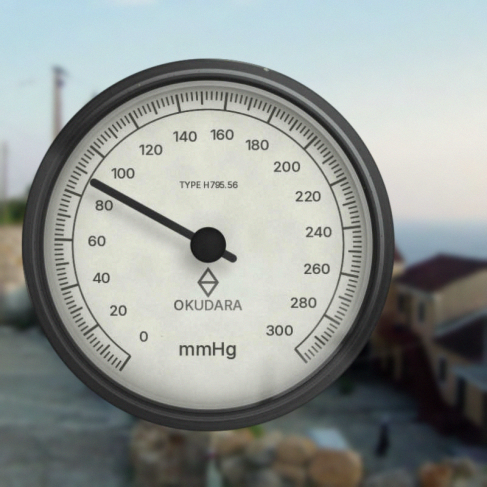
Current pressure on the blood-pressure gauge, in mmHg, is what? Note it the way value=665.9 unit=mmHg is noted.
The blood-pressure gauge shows value=88 unit=mmHg
